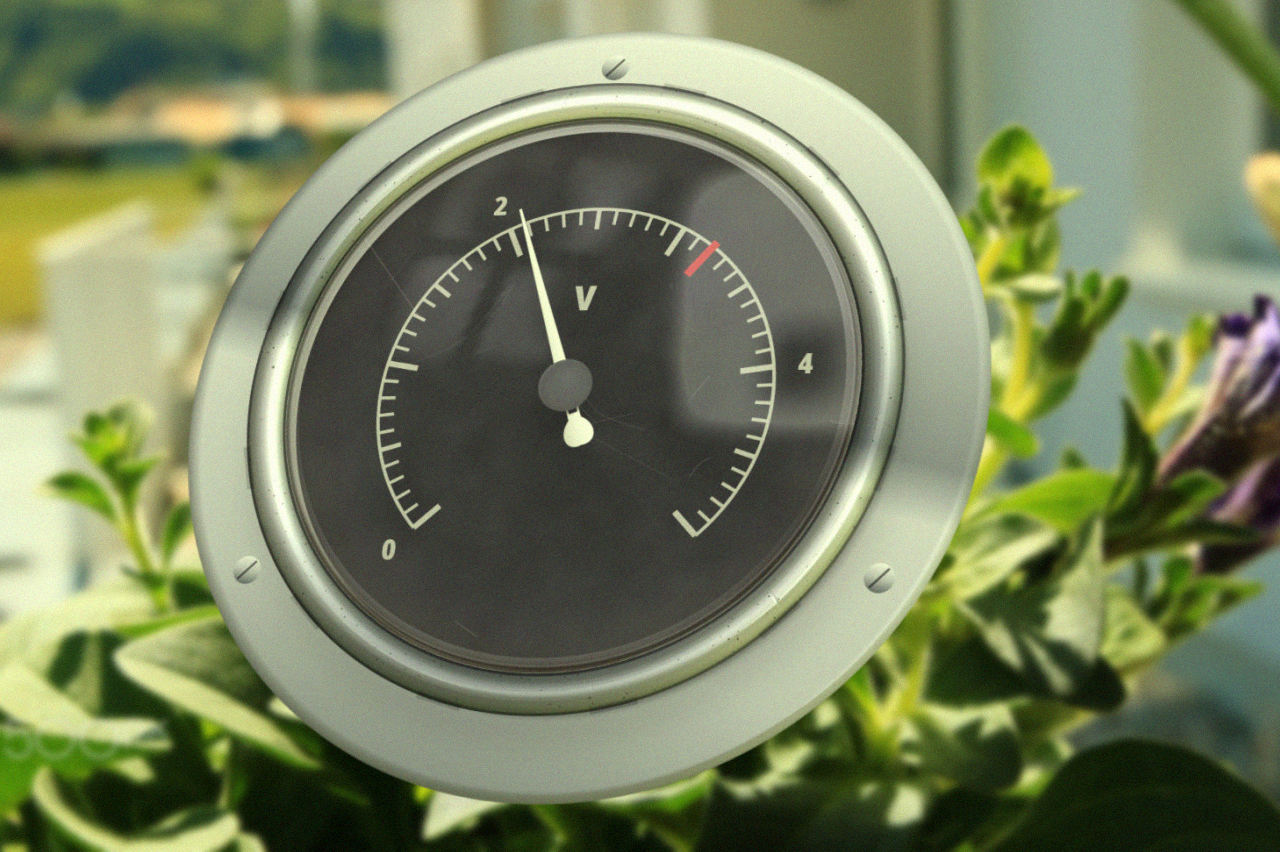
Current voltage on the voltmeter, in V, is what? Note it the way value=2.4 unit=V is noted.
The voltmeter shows value=2.1 unit=V
